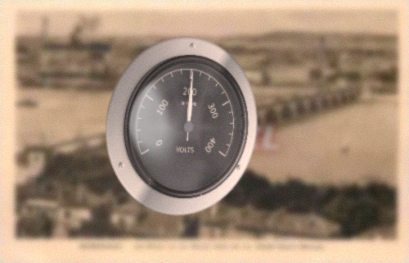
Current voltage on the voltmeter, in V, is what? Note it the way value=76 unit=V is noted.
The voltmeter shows value=200 unit=V
